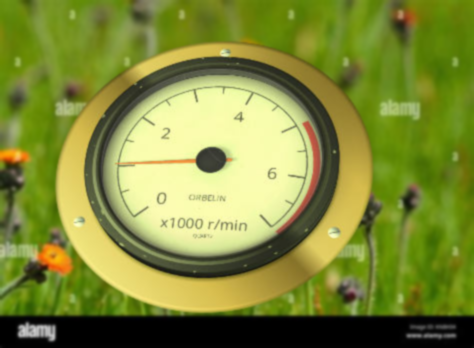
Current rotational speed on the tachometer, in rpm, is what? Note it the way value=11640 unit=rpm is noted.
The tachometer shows value=1000 unit=rpm
